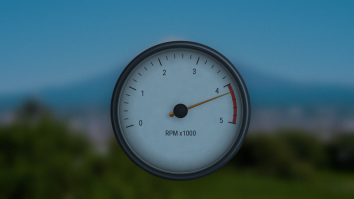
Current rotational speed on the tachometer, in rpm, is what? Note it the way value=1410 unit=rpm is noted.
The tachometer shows value=4200 unit=rpm
